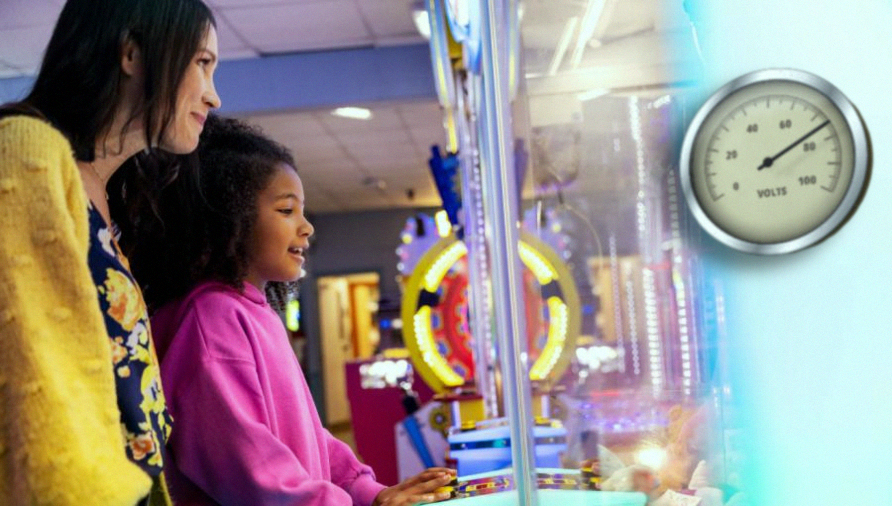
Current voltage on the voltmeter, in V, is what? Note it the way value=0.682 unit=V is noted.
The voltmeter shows value=75 unit=V
